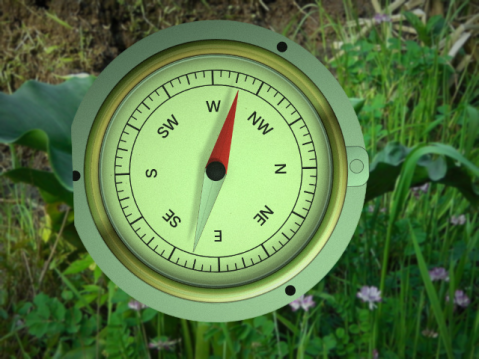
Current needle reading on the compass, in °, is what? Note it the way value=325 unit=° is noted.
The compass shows value=287.5 unit=°
